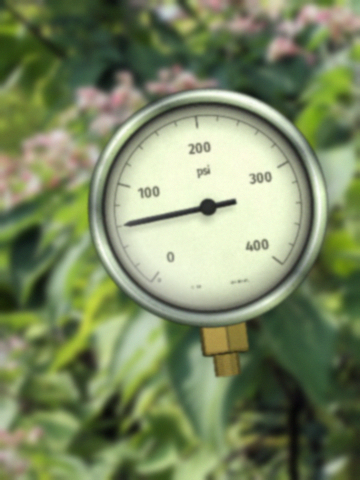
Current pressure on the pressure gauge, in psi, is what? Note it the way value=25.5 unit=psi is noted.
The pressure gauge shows value=60 unit=psi
